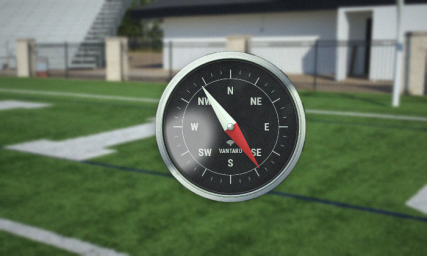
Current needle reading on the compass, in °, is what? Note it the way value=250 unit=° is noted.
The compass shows value=145 unit=°
